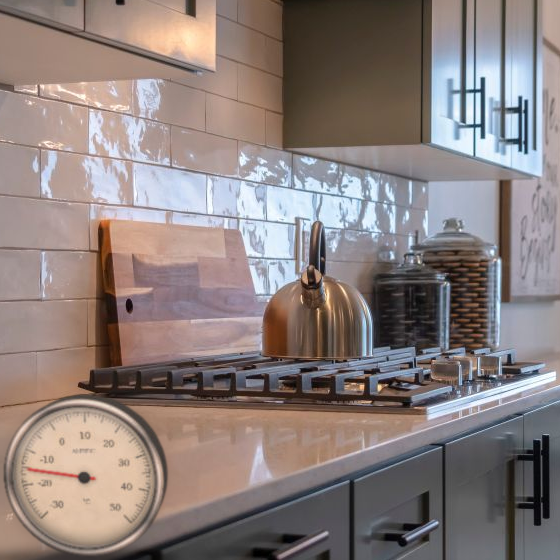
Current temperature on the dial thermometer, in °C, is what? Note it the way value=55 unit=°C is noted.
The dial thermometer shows value=-15 unit=°C
